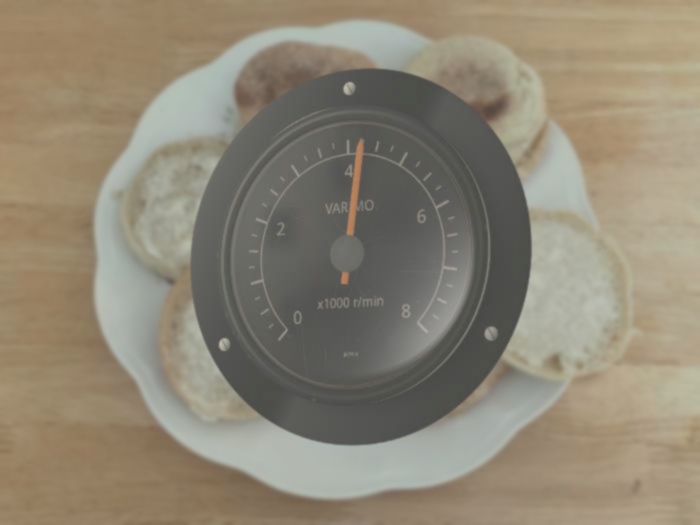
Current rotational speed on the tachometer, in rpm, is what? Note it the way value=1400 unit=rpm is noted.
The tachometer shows value=4250 unit=rpm
